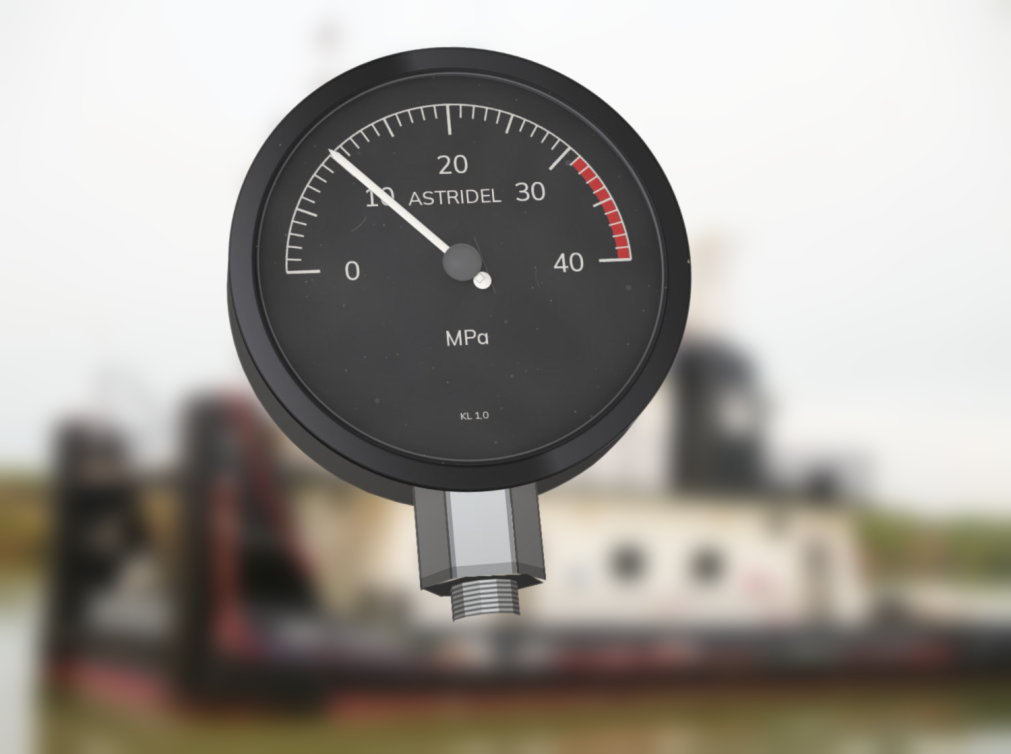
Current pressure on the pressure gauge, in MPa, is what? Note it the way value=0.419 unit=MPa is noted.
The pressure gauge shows value=10 unit=MPa
